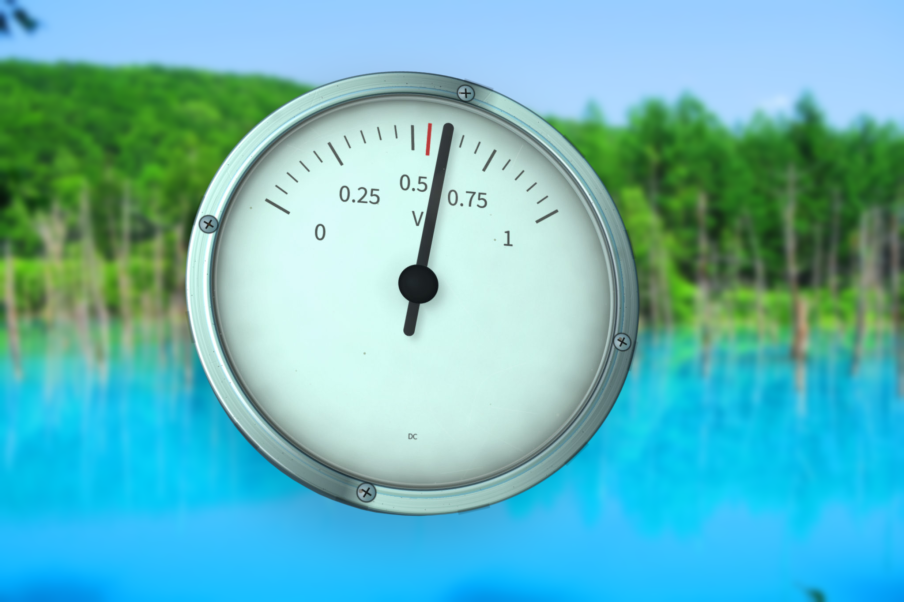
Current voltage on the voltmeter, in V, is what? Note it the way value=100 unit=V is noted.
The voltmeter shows value=0.6 unit=V
